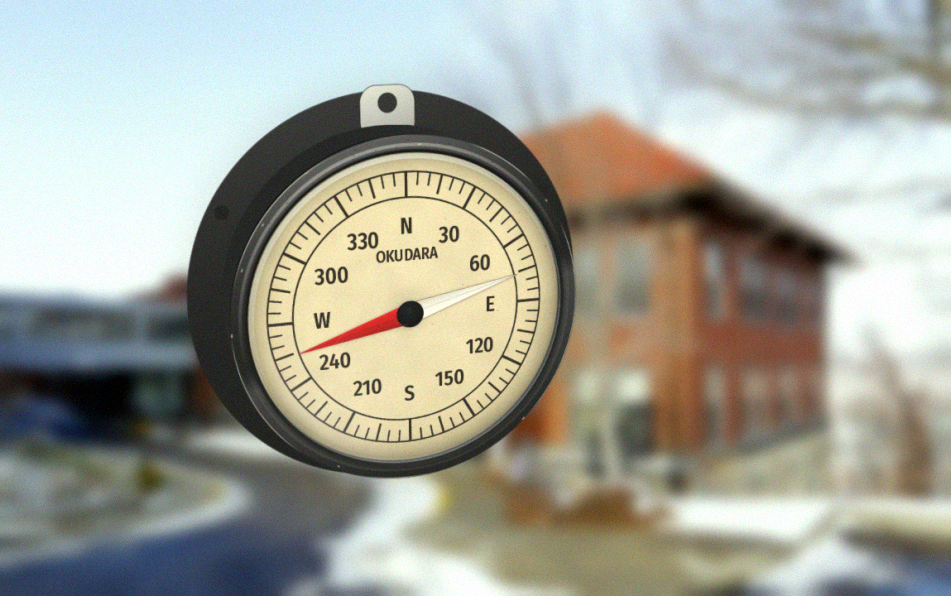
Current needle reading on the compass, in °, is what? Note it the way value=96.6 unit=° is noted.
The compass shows value=255 unit=°
